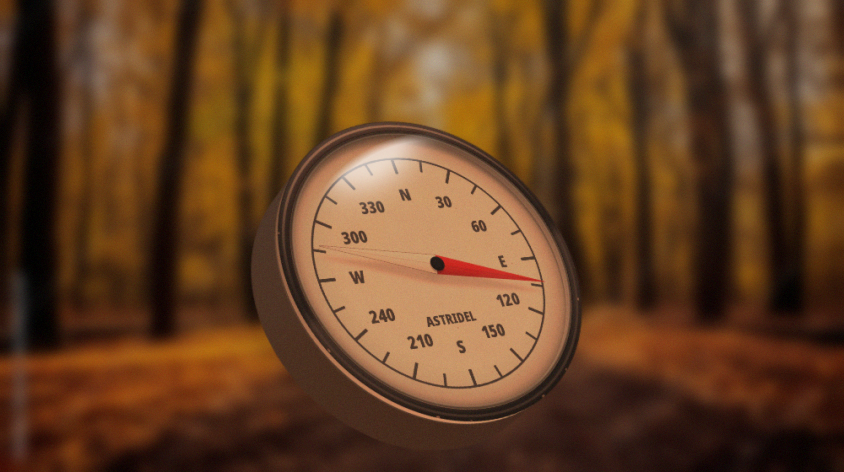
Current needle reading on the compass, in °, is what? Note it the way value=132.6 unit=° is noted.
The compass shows value=105 unit=°
